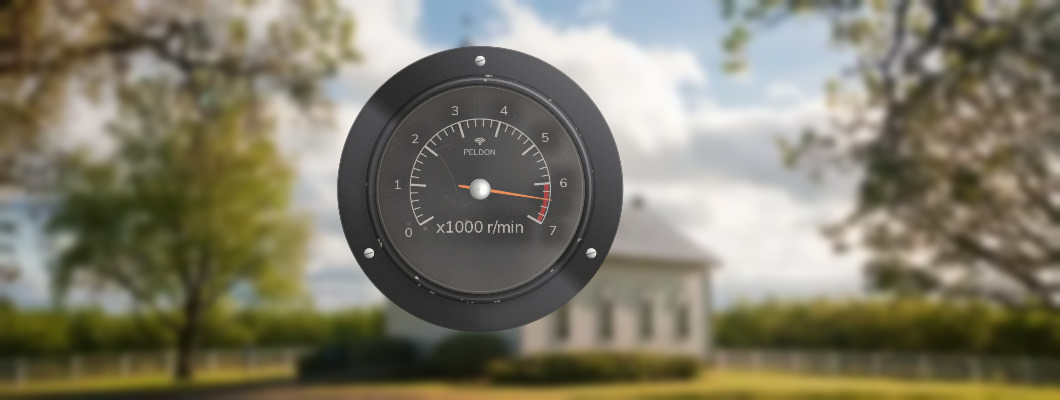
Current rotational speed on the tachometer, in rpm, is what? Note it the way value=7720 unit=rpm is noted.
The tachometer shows value=6400 unit=rpm
